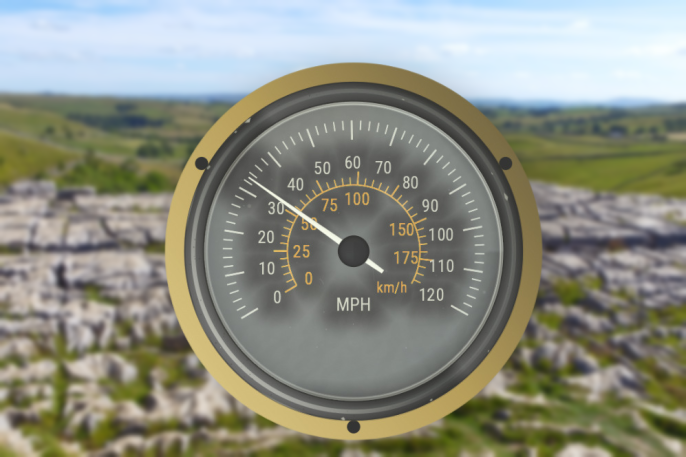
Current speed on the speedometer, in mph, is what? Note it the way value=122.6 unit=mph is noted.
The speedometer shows value=33 unit=mph
